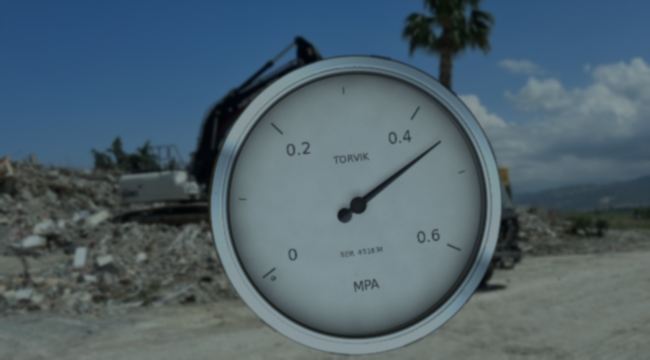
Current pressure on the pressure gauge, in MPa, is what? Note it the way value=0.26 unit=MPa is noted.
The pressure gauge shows value=0.45 unit=MPa
